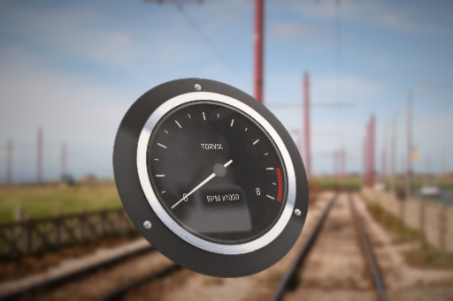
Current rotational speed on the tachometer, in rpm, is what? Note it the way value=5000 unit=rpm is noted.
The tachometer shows value=0 unit=rpm
